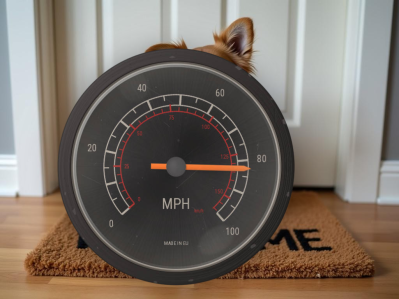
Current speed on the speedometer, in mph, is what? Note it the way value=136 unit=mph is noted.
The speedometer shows value=82.5 unit=mph
